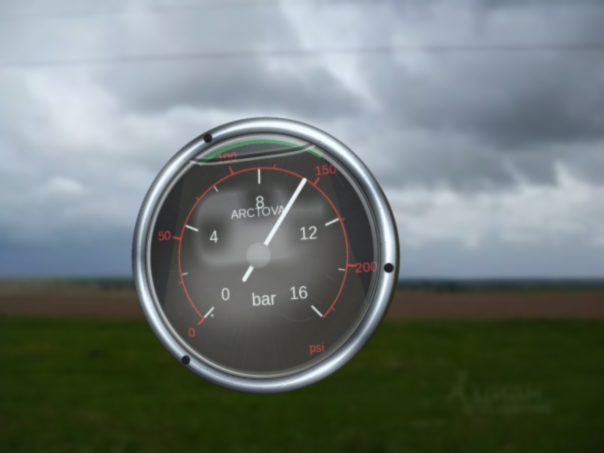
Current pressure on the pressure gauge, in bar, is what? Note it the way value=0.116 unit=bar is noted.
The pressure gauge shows value=10 unit=bar
